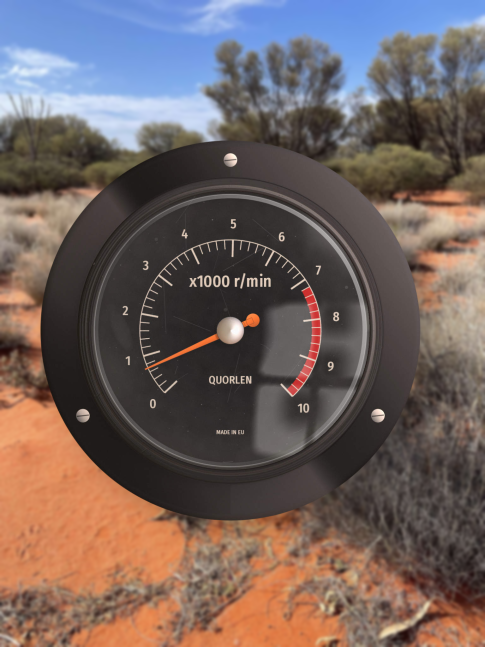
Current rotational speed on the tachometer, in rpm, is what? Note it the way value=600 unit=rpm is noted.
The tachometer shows value=700 unit=rpm
